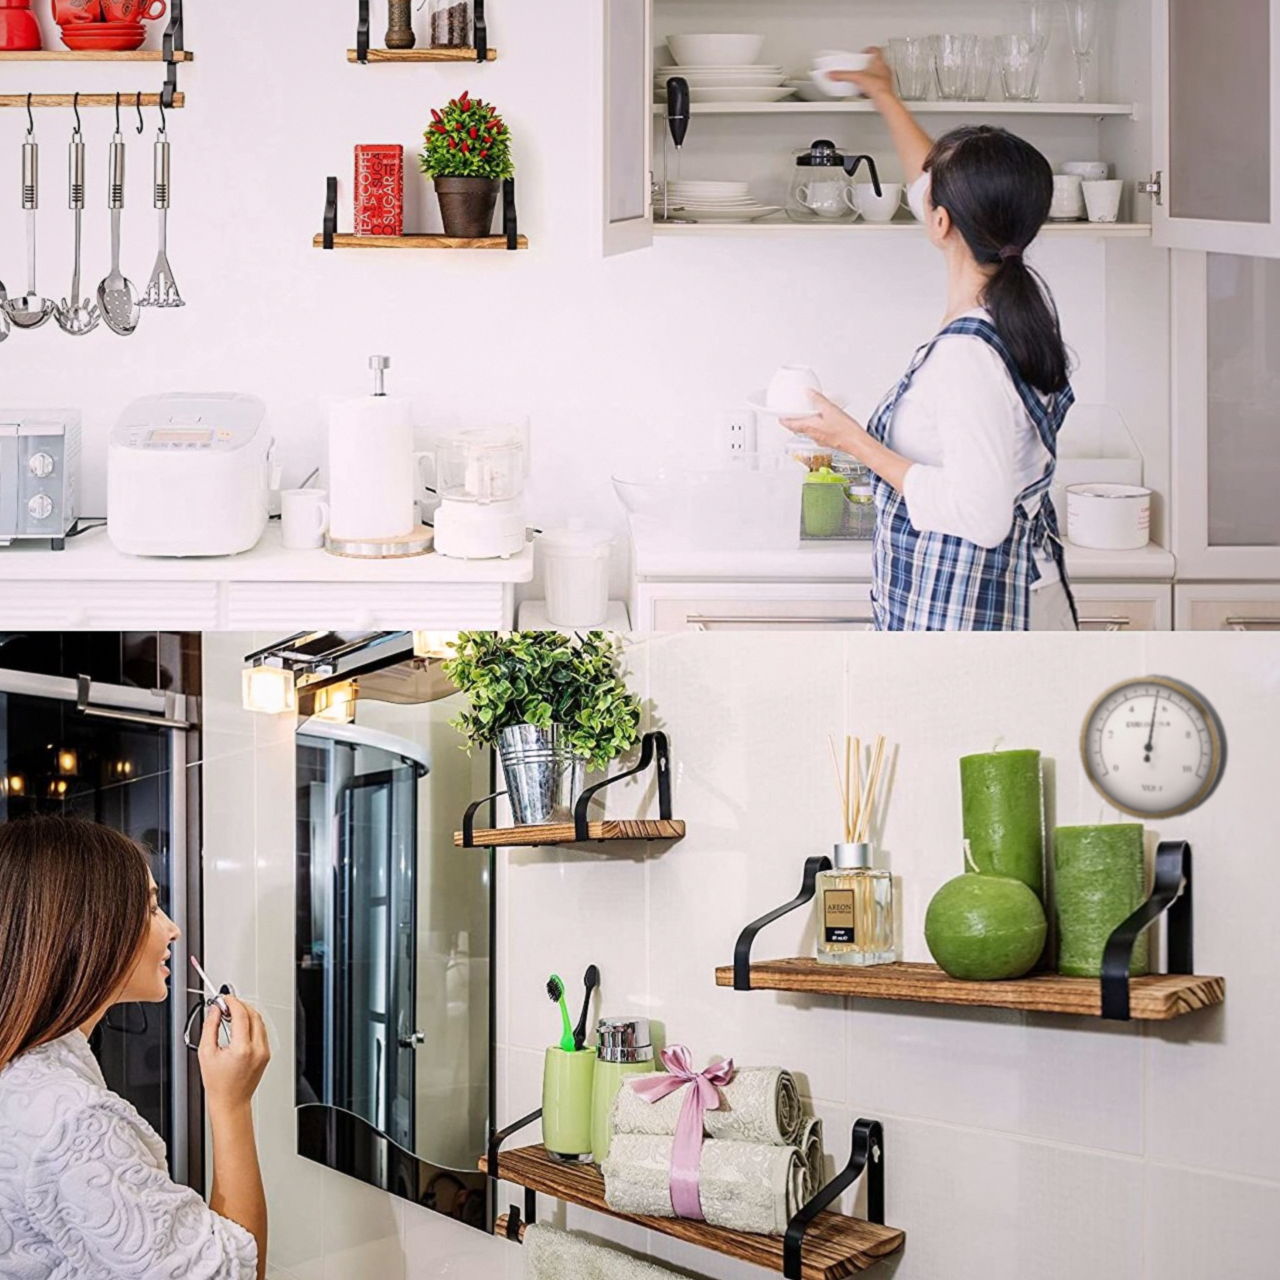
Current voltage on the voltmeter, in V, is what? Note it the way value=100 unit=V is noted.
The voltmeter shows value=5.5 unit=V
